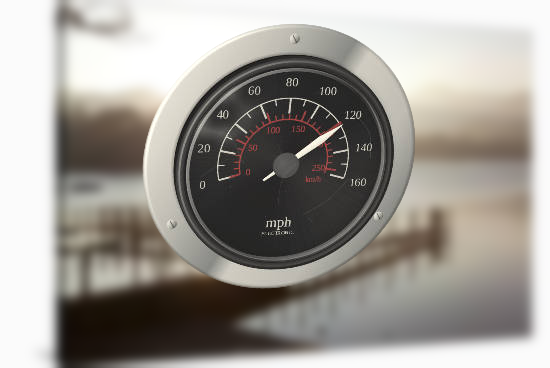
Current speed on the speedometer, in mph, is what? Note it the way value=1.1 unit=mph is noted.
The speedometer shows value=120 unit=mph
